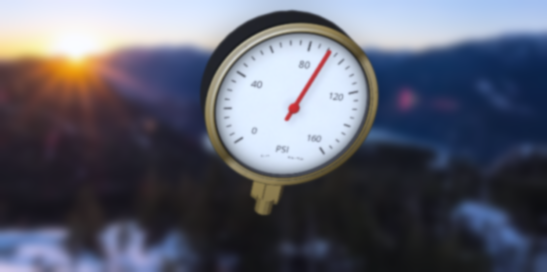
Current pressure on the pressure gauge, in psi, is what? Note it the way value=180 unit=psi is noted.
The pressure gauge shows value=90 unit=psi
